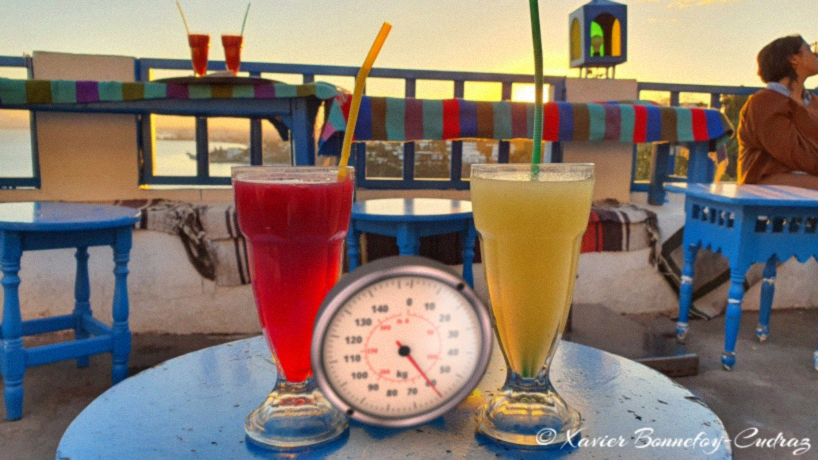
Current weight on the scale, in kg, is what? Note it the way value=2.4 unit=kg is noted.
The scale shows value=60 unit=kg
